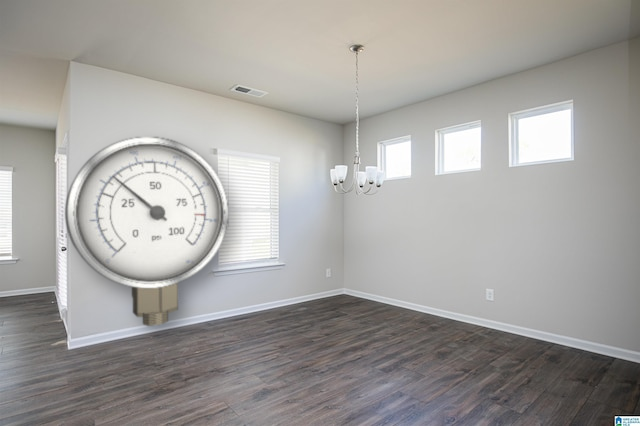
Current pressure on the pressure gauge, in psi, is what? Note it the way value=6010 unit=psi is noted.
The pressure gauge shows value=32.5 unit=psi
